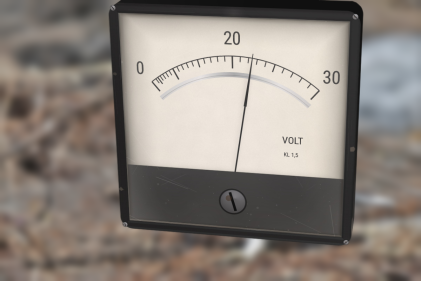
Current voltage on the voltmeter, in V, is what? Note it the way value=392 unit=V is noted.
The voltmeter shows value=22.5 unit=V
